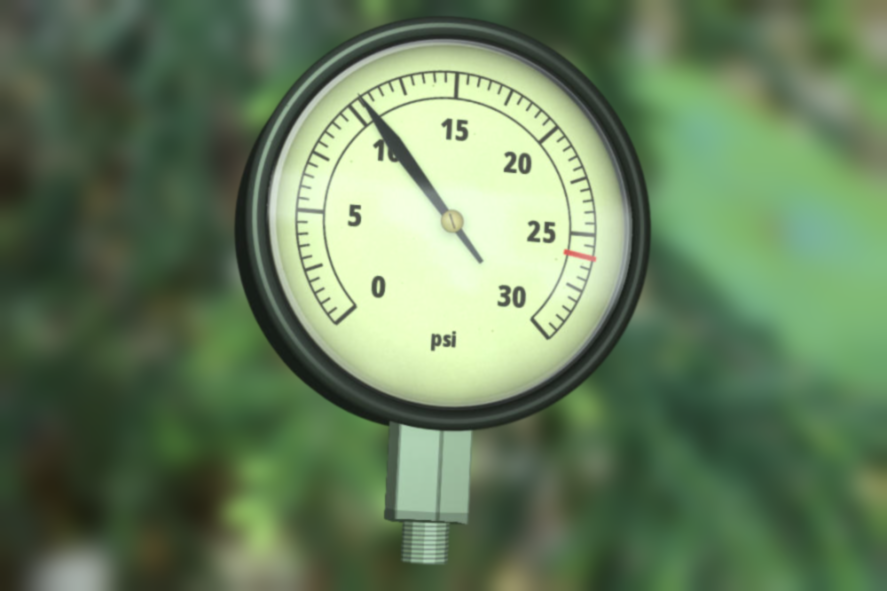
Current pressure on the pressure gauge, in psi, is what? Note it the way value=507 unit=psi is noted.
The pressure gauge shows value=10.5 unit=psi
